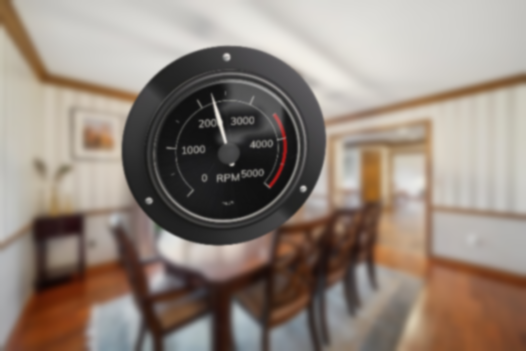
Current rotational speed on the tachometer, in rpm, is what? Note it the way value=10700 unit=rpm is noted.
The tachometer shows value=2250 unit=rpm
